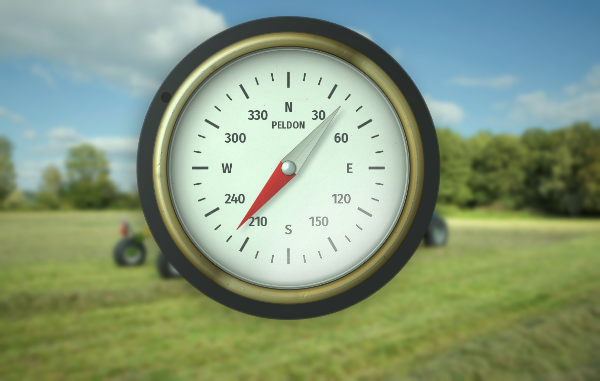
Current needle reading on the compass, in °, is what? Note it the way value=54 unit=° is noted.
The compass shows value=220 unit=°
